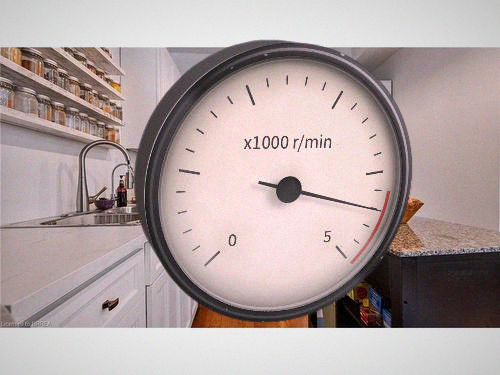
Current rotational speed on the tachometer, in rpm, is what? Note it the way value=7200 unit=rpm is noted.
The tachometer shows value=4400 unit=rpm
